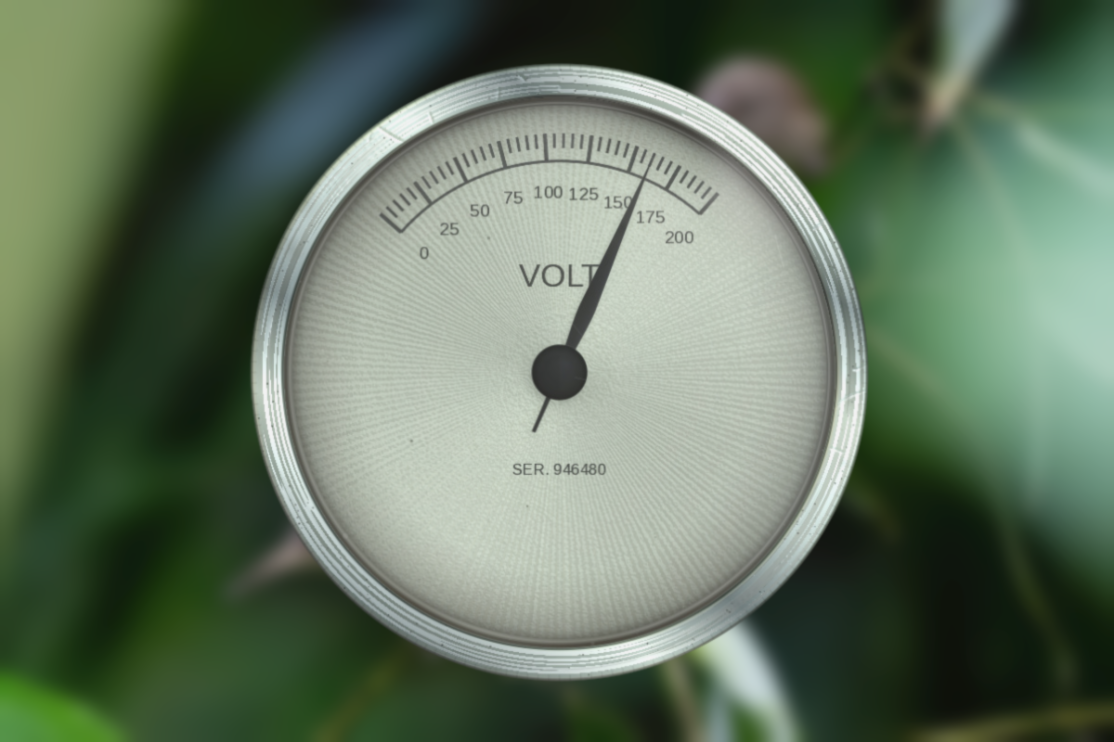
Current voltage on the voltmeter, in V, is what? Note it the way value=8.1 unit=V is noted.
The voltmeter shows value=160 unit=V
